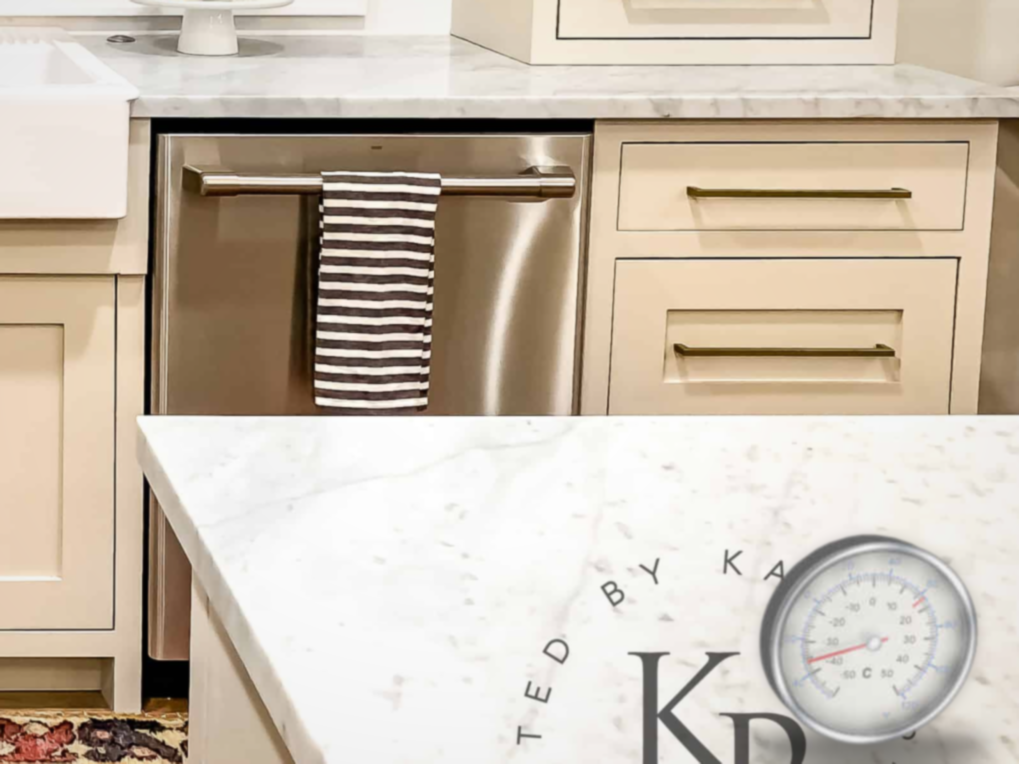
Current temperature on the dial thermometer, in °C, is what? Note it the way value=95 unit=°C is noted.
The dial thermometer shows value=-35 unit=°C
